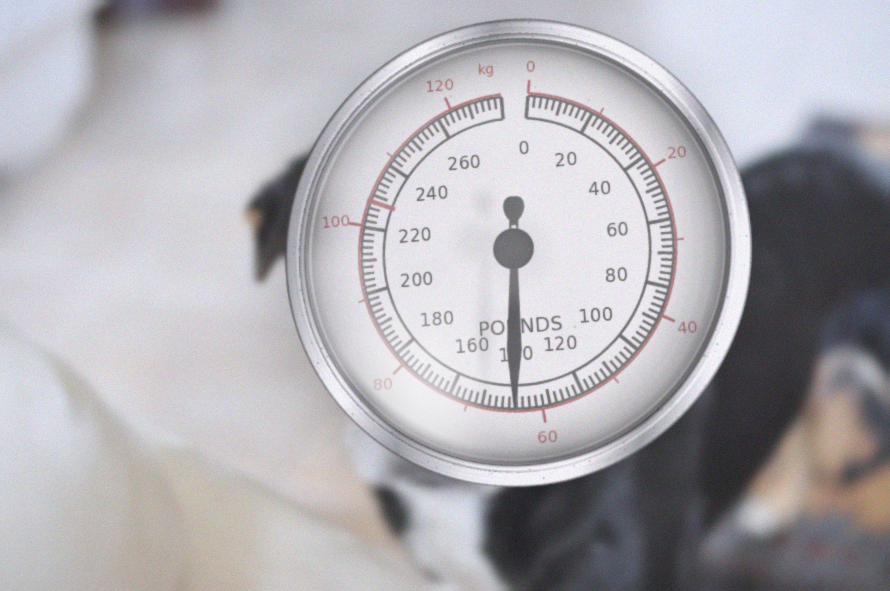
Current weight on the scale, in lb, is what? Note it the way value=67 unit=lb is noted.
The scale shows value=140 unit=lb
